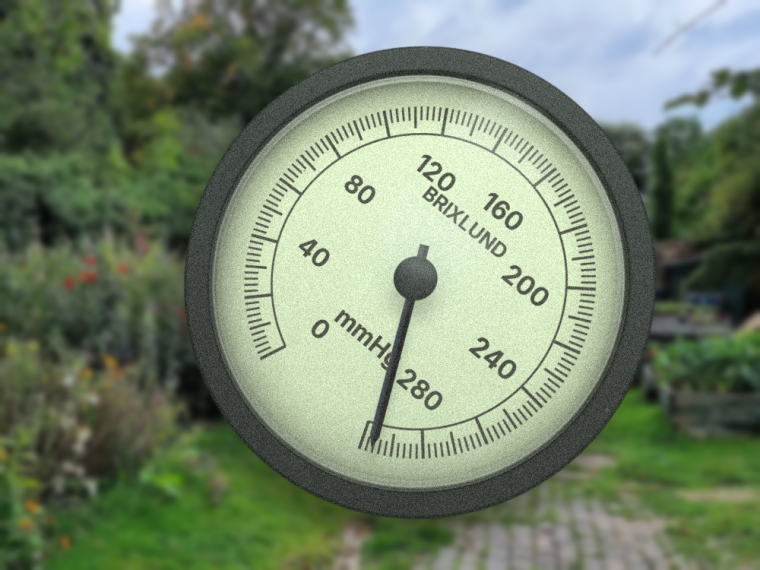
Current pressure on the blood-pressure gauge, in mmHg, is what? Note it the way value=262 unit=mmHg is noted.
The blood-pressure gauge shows value=296 unit=mmHg
